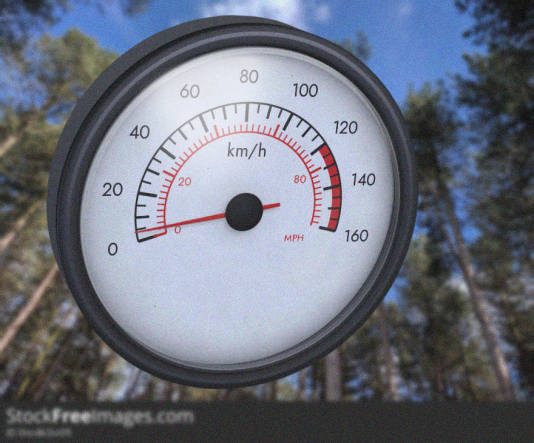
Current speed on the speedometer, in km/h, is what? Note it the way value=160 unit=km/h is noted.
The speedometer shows value=5 unit=km/h
